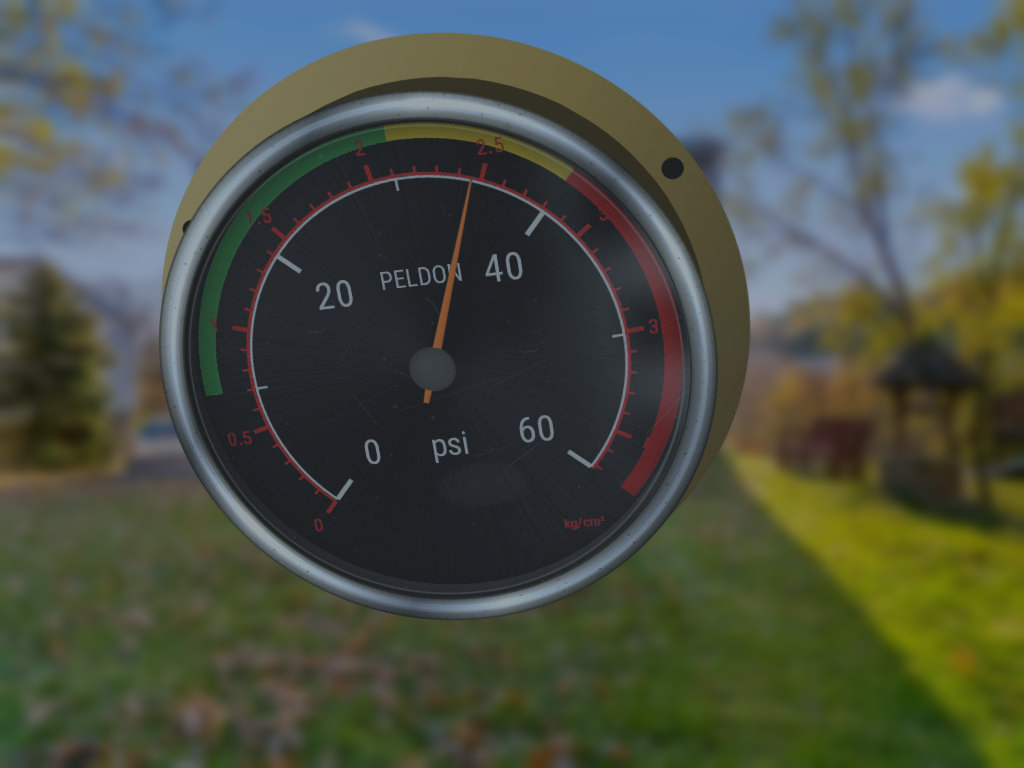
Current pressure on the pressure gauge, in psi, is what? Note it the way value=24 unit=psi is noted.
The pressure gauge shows value=35 unit=psi
